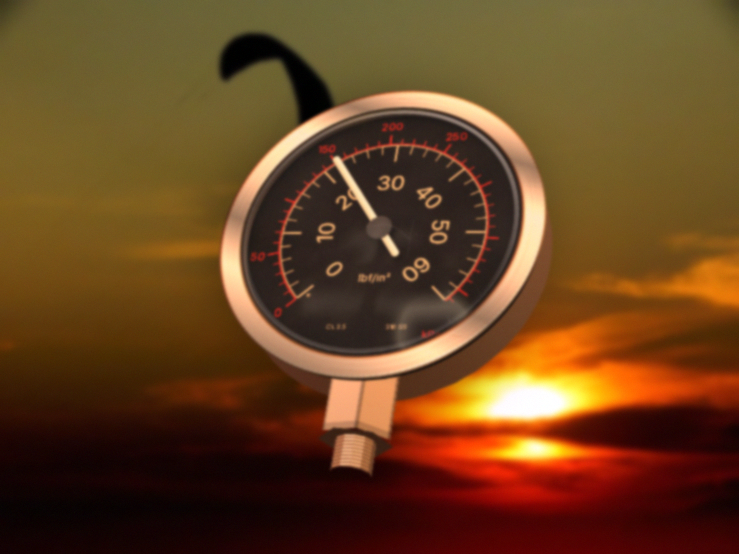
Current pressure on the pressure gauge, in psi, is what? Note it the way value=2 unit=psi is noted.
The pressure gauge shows value=22 unit=psi
